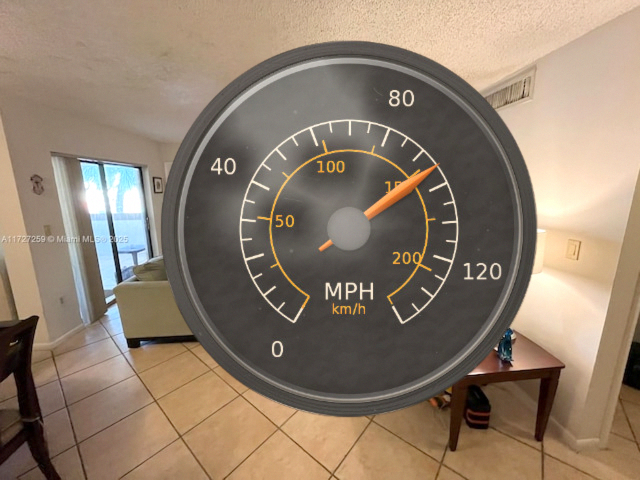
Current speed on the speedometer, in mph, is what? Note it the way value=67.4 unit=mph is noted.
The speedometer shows value=95 unit=mph
